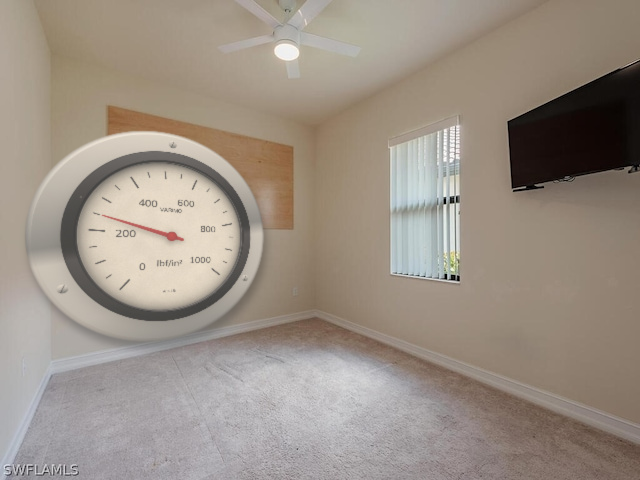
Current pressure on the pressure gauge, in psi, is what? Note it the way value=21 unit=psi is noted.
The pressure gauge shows value=250 unit=psi
